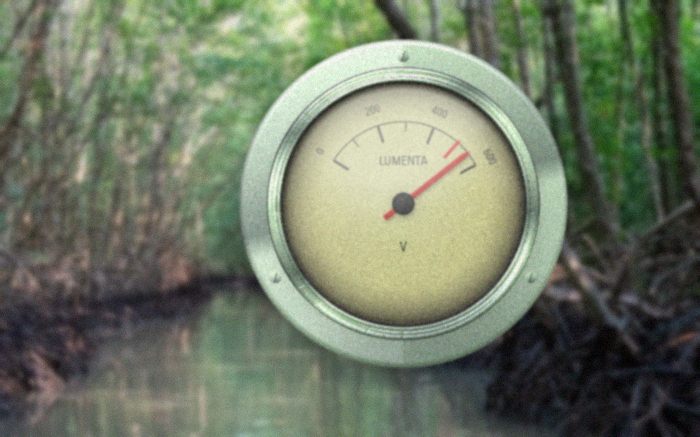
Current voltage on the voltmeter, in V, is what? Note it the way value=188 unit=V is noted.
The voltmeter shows value=550 unit=V
